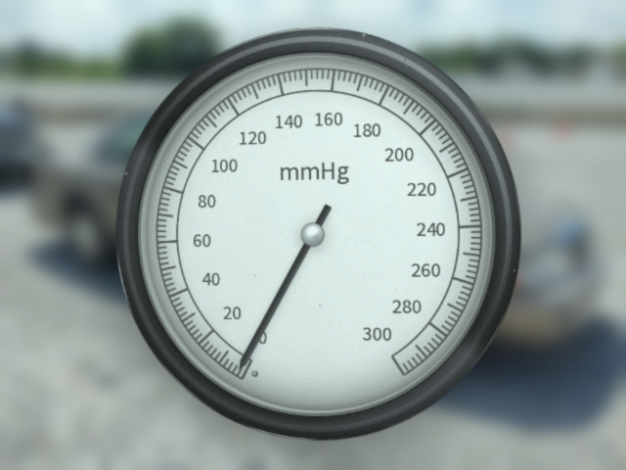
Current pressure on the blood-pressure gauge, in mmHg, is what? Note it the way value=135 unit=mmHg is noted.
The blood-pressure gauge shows value=2 unit=mmHg
